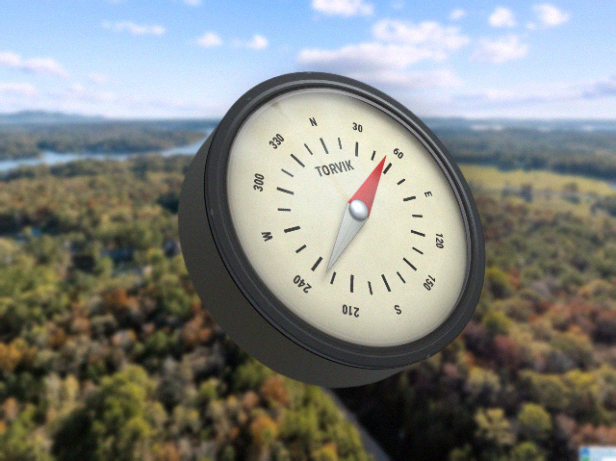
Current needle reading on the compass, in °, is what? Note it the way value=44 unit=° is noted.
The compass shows value=52.5 unit=°
